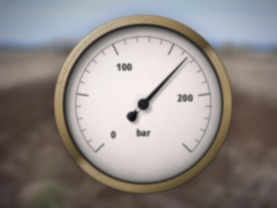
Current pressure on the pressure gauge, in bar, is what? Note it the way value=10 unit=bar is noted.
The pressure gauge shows value=165 unit=bar
